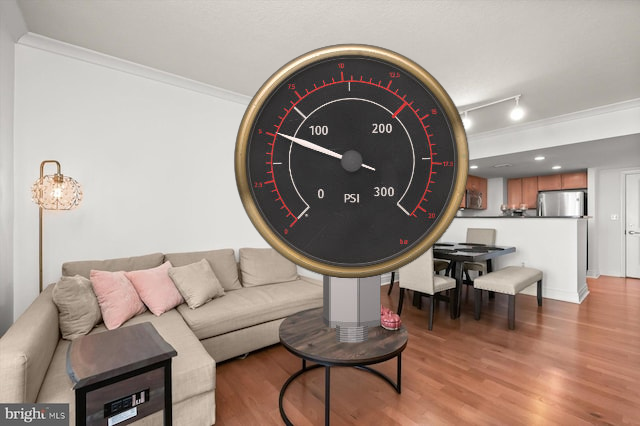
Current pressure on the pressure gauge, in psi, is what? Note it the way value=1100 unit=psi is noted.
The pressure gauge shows value=75 unit=psi
